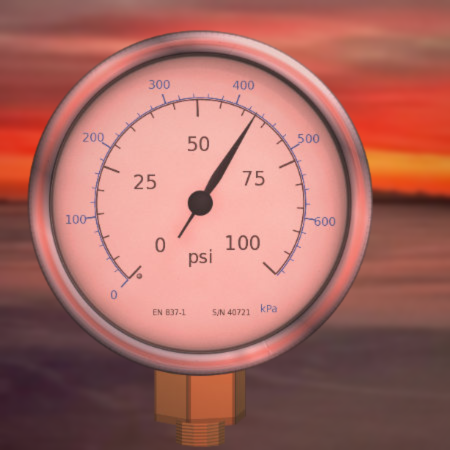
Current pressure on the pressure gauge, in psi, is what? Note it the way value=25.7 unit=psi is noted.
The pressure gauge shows value=62.5 unit=psi
